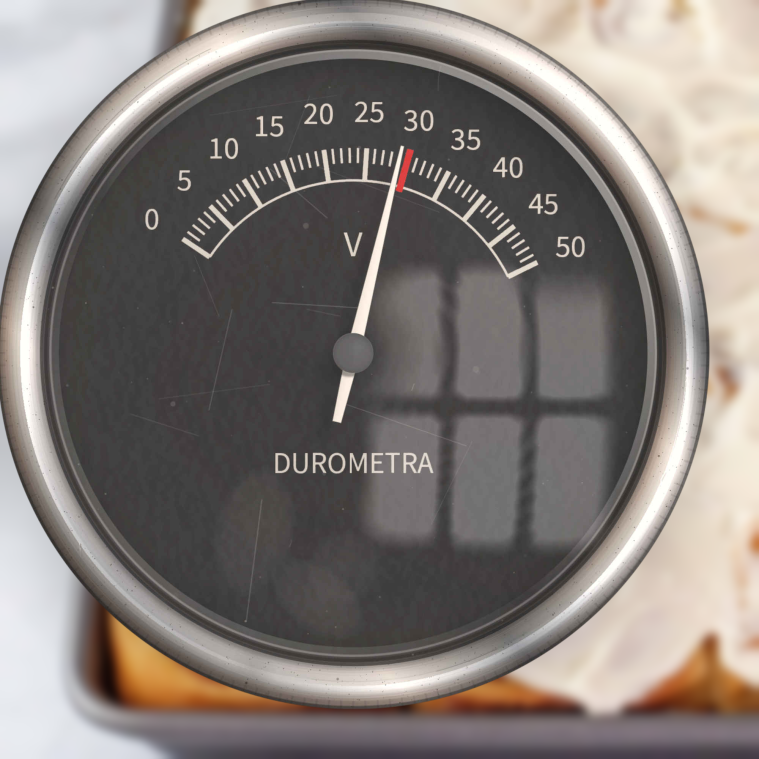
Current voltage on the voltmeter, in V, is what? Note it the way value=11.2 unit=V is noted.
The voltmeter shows value=29 unit=V
